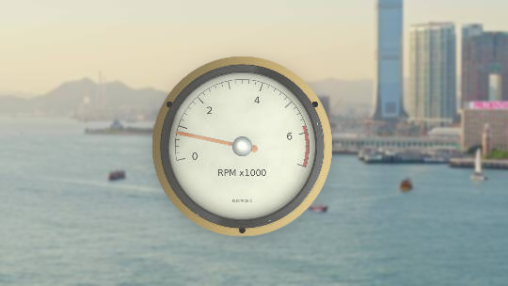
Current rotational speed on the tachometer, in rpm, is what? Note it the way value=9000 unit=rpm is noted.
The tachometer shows value=800 unit=rpm
